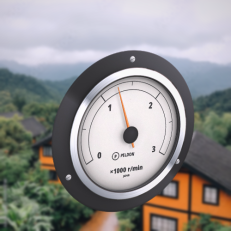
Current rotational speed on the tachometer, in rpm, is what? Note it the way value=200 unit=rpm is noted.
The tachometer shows value=1250 unit=rpm
